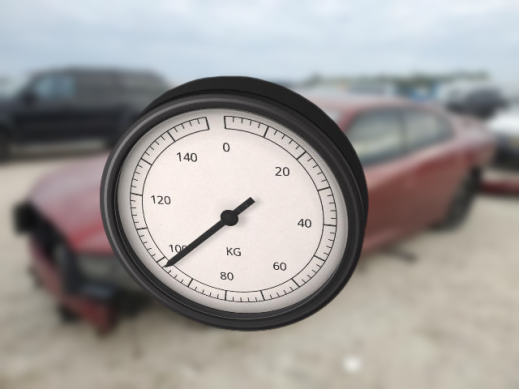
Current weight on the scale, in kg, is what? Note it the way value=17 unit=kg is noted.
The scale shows value=98 unit=kg
